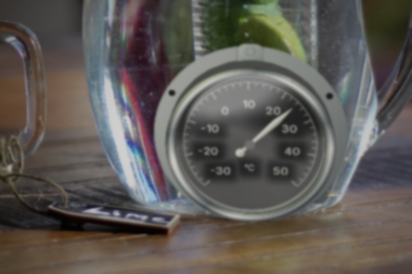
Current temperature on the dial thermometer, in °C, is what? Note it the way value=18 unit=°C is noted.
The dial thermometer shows value=24 unit=°C
